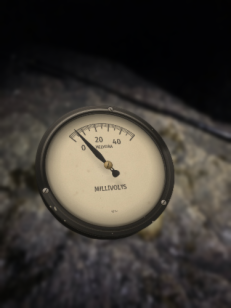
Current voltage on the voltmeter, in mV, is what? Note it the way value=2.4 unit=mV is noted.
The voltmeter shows value=5 unit=mV
